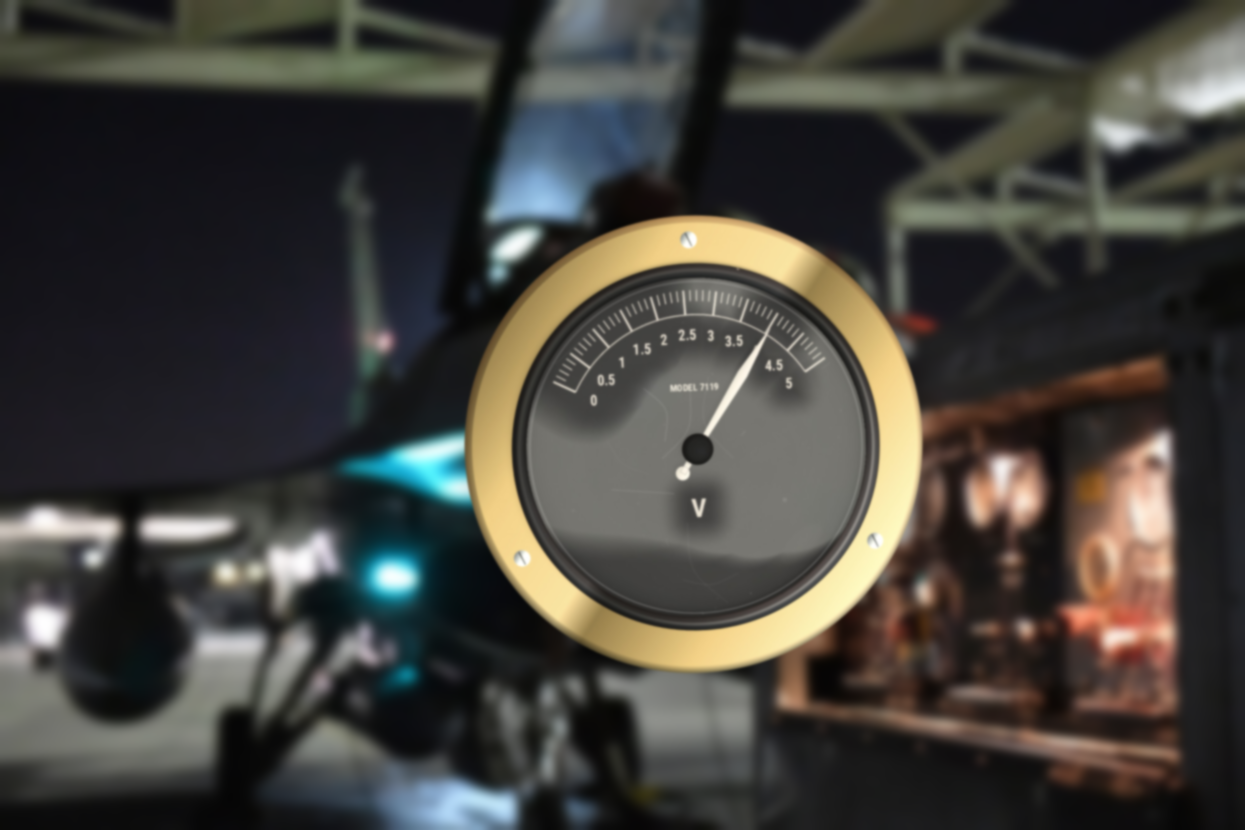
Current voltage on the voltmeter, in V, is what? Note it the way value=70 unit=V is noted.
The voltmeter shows value=4 unit=V
